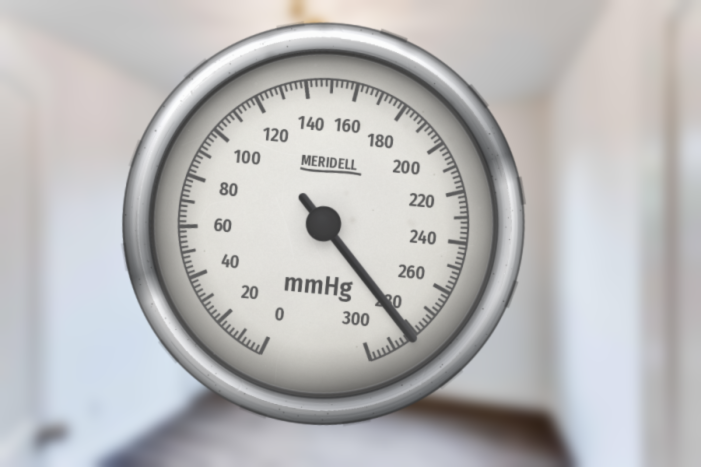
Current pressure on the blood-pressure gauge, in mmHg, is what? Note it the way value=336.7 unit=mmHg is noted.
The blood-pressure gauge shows value=282 unit=mmHg
